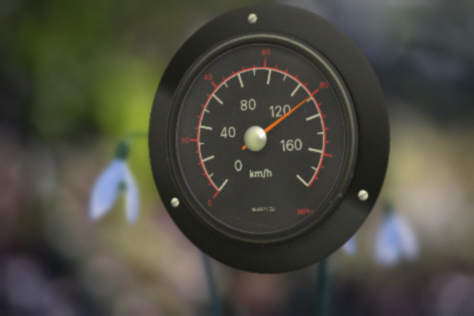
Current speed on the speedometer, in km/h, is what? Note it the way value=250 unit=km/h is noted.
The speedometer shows value=130 unit=km/h
